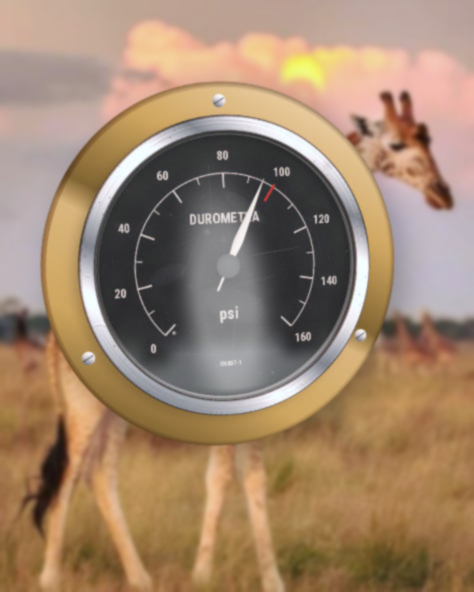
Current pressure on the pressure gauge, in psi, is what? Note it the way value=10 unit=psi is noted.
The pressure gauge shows value=95 unit=psi
